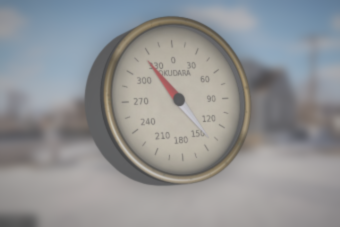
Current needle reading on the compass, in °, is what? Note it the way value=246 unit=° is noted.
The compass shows value=322.5 unit=°
